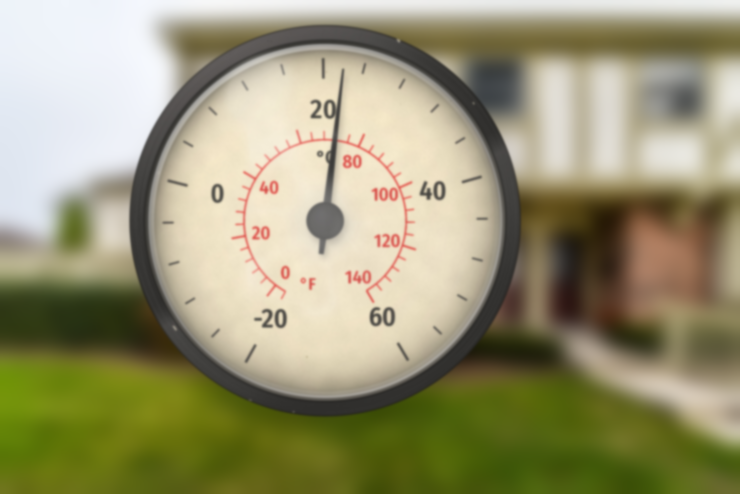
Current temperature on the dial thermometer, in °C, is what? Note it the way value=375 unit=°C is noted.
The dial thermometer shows value=22 unit=°C
